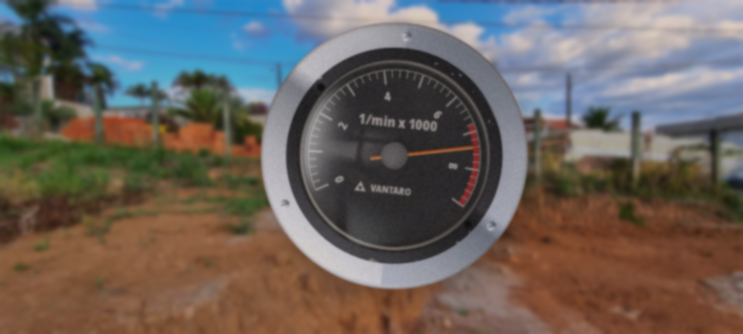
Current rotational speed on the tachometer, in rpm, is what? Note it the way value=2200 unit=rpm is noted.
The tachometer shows value=7400 unit=rpm
